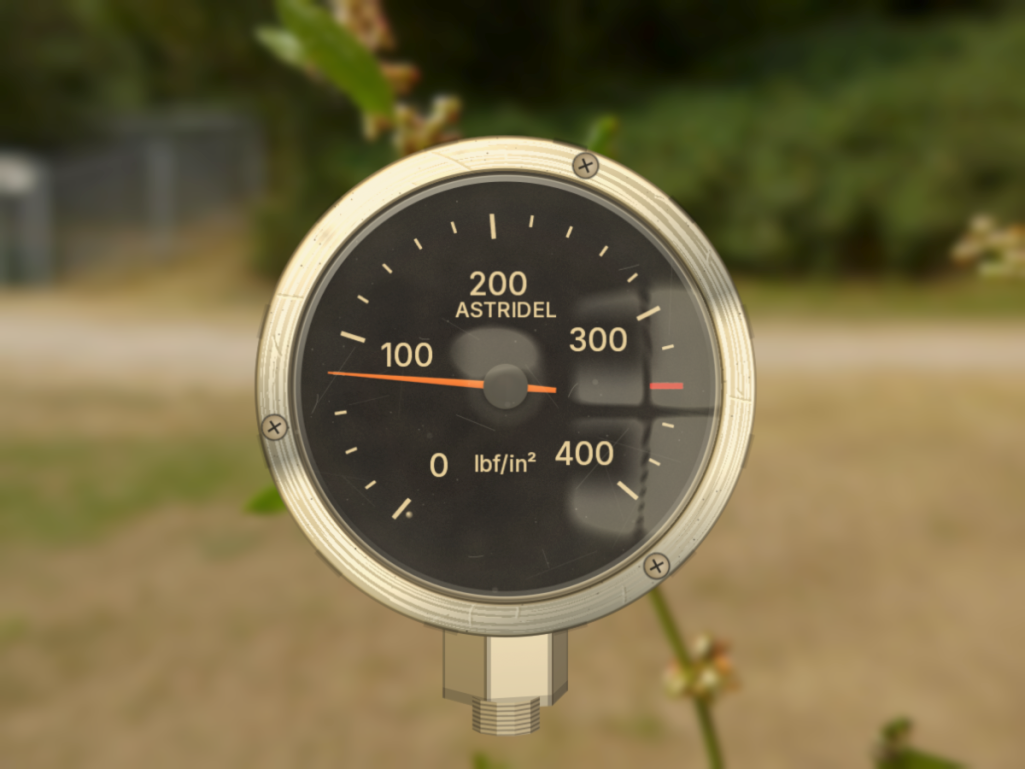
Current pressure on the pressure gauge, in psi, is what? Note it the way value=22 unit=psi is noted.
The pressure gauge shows value=80 unit=psi
